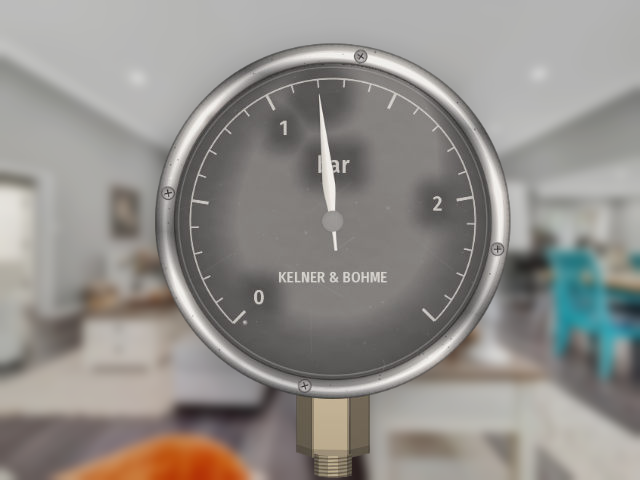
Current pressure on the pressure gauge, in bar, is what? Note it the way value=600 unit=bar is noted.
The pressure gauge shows value=1.2 unit=bar
